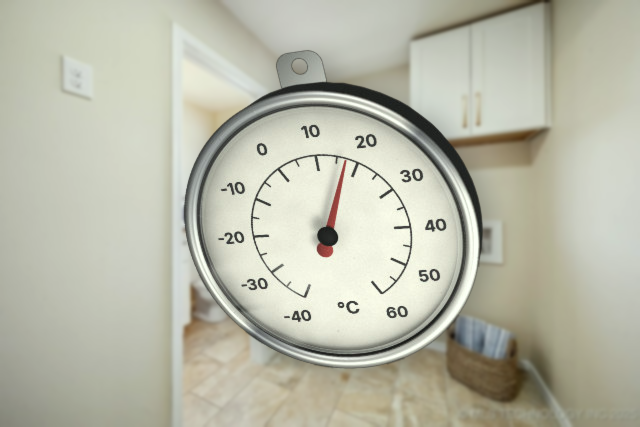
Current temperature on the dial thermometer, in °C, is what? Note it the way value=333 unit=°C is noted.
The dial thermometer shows value=17.5 unit=°C
